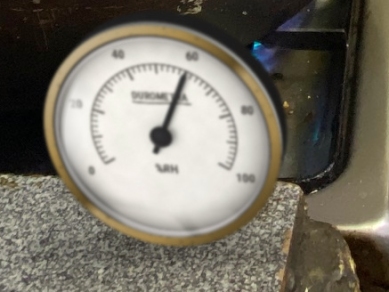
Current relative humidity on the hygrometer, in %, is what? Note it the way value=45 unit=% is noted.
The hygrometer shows value=60 unit=%
